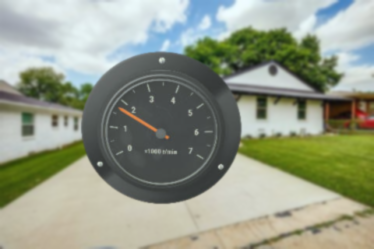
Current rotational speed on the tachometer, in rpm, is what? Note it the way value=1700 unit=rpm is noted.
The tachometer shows value=1750 unit=rpm
